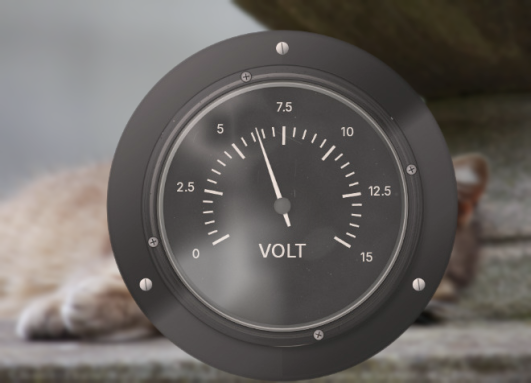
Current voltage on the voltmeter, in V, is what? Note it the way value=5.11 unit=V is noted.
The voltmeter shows value=6.25 unit=V
